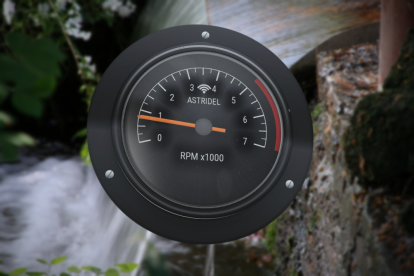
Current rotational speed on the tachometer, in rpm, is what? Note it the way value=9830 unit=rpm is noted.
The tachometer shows value=750 unit=rpm
